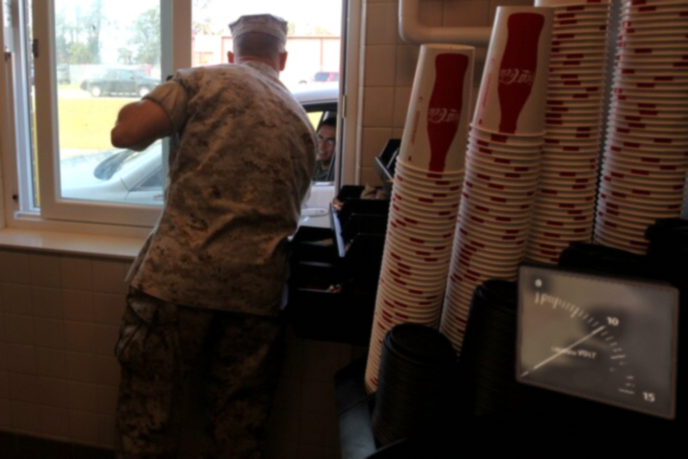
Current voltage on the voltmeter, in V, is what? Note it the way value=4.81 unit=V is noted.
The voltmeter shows value=10 unit=V
